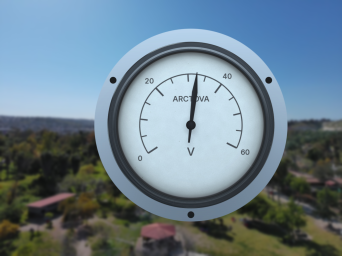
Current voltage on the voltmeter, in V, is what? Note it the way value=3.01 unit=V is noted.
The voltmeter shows value=32.5 unit=V
